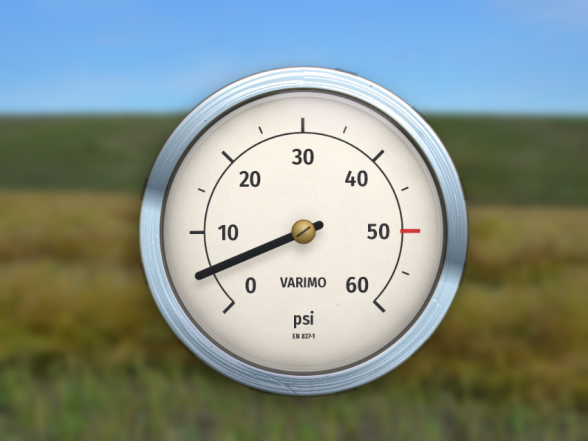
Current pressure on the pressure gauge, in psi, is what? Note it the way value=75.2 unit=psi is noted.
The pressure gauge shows value=5 unit=psi
